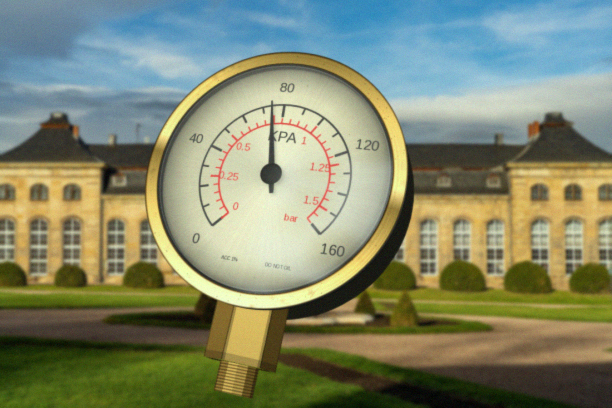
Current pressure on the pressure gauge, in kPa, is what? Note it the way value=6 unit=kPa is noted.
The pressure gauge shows value=75 unit=kPa
